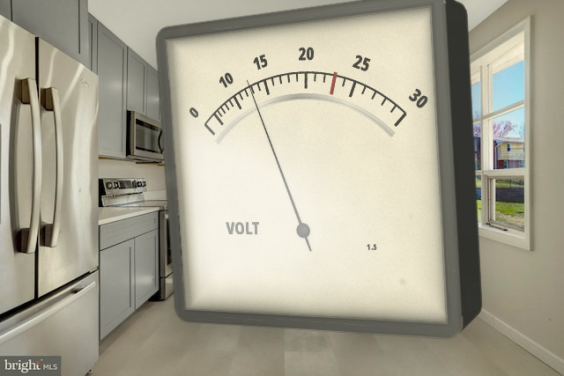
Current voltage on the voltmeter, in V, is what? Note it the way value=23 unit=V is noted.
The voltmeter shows value=13 unit=V
